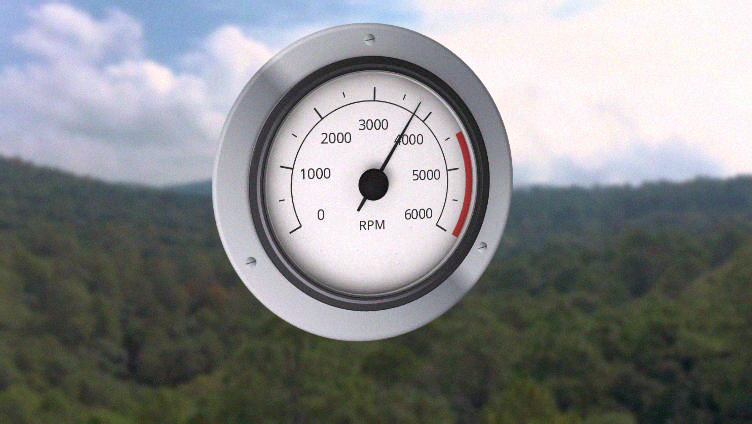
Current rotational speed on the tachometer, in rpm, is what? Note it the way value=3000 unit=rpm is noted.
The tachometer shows value=3750 unit=rpm
